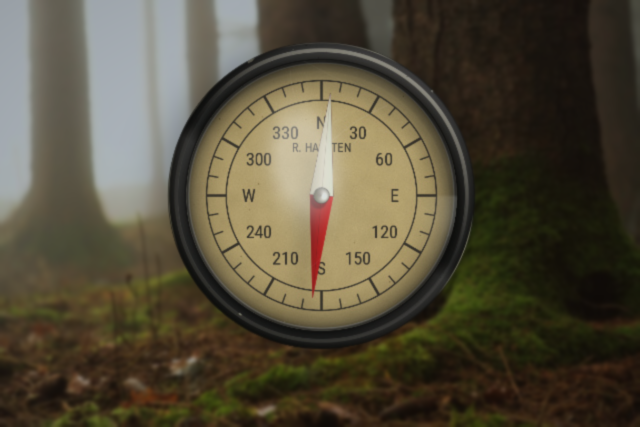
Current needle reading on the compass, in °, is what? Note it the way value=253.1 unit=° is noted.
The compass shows value=185 unit=°
